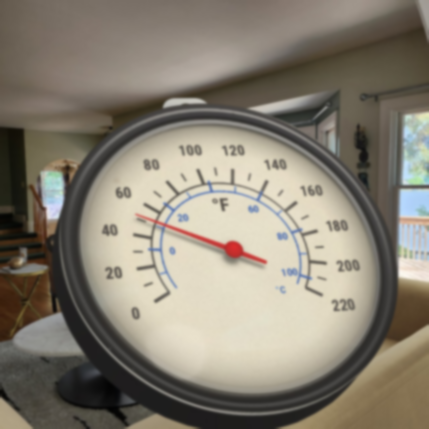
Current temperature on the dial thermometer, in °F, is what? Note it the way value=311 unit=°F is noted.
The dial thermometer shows value=50 unit=°F
